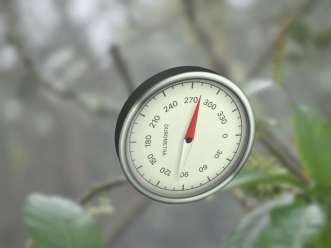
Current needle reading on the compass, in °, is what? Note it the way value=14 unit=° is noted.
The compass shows value=280 unit=°
